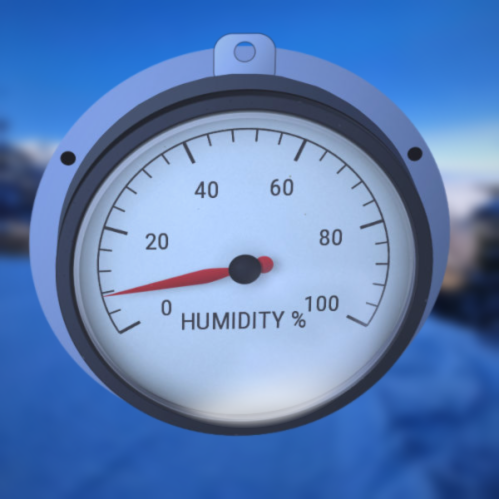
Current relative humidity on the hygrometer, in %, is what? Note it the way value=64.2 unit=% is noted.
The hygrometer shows value=8 unit=%
